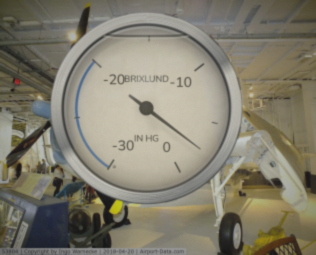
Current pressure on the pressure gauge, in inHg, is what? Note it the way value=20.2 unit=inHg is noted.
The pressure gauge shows value=-2.5 unit=inHg
